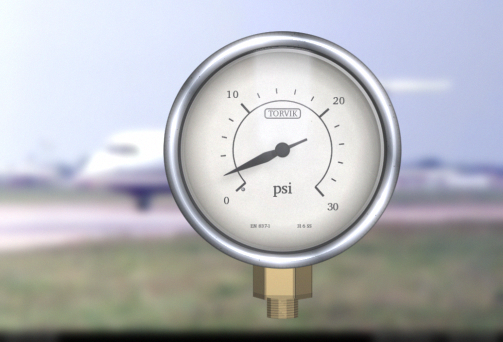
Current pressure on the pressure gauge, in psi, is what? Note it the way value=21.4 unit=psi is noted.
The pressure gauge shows value=2 unit=psi
